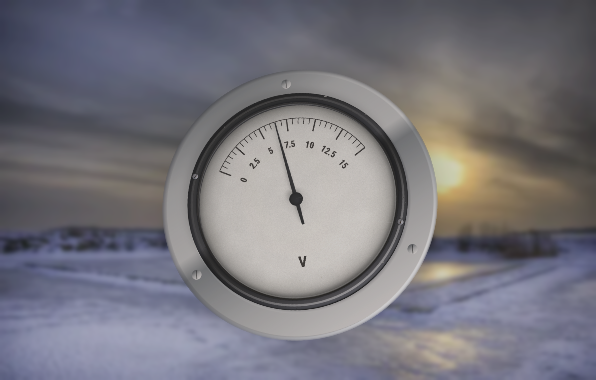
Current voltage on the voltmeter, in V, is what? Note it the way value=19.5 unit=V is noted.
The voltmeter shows value=6.5 unit=V
